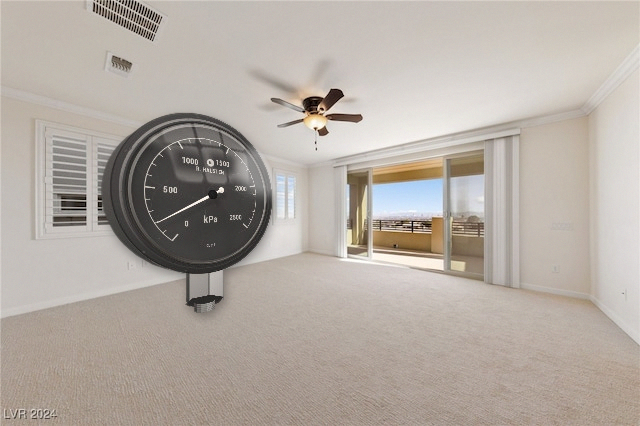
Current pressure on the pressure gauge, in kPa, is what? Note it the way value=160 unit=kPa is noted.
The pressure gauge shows value=200 unit=kPa
